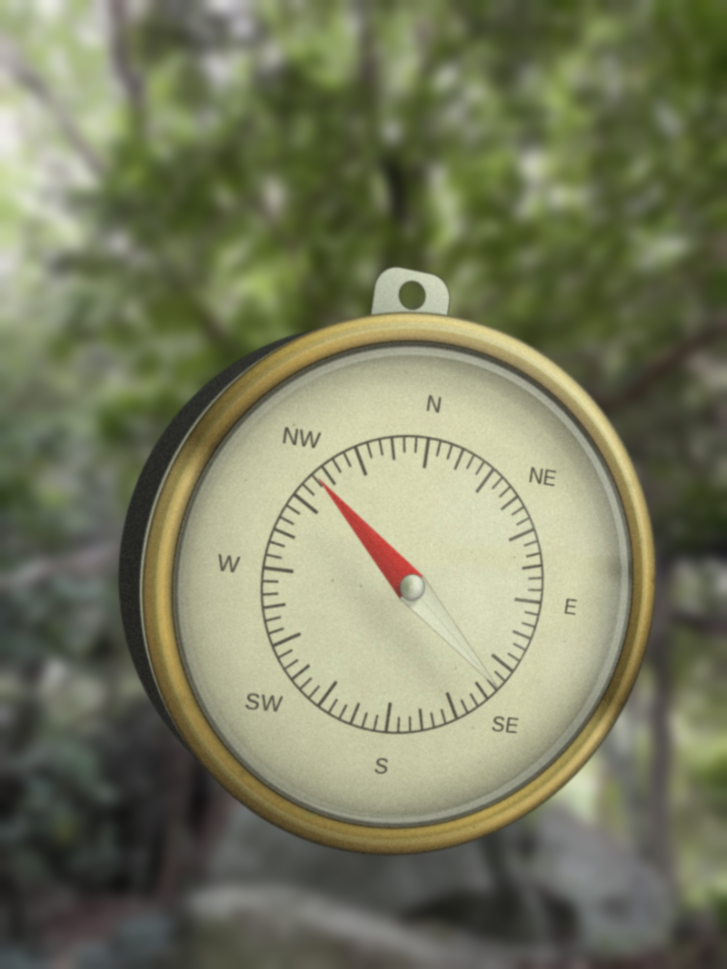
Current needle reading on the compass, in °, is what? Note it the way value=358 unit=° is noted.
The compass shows value=310 unit=°
